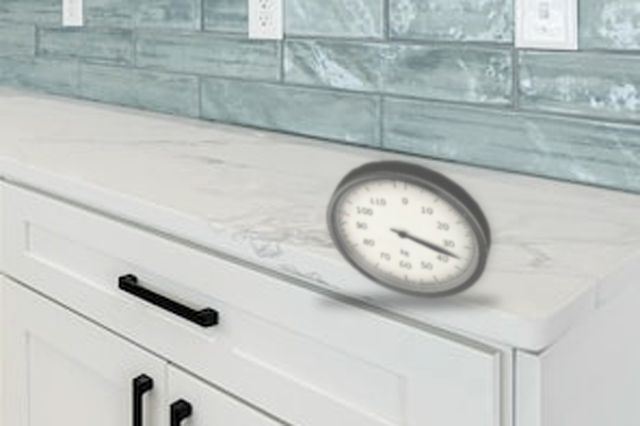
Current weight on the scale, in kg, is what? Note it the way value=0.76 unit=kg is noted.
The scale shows value=35 unit=kg
